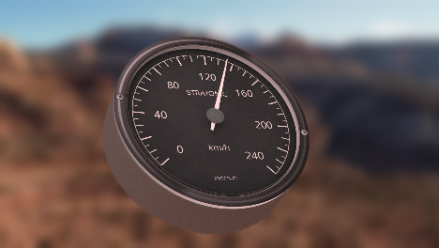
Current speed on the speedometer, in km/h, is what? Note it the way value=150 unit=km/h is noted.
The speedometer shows value=135 unit=km/h
